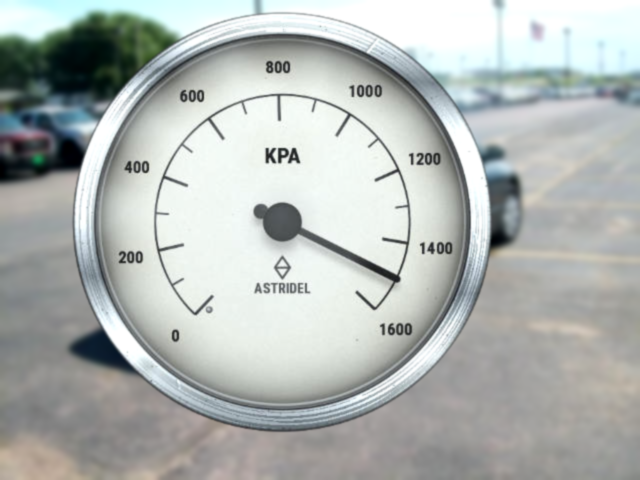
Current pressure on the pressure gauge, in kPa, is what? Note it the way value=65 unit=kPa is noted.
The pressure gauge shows value=1500 unit=kPa
